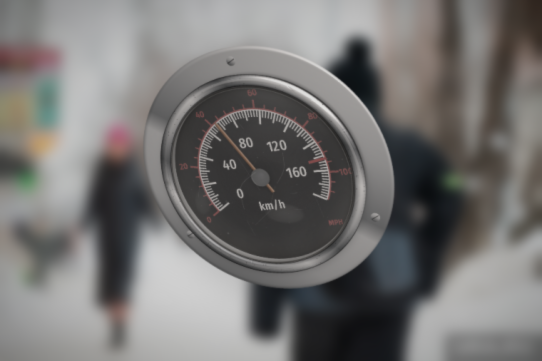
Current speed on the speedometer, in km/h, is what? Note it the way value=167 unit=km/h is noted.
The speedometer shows value=70 unit=km/h
